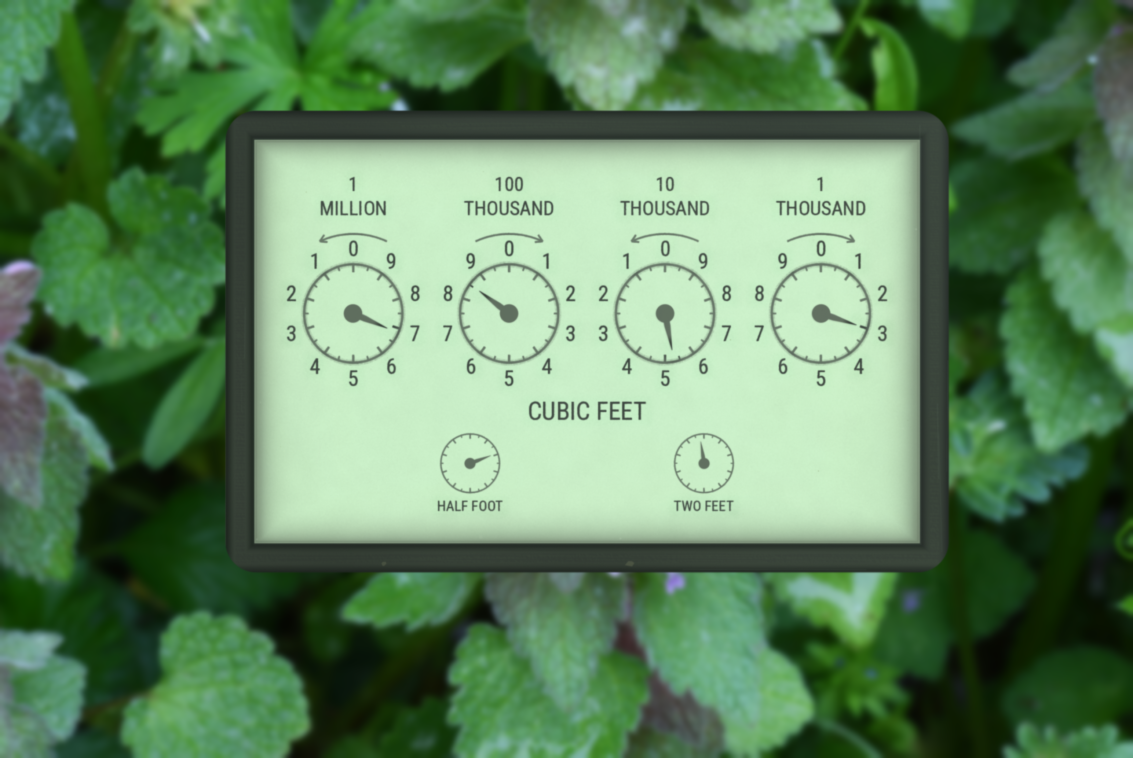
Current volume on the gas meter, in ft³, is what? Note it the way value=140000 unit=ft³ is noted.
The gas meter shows value=685300 unit=ft³
